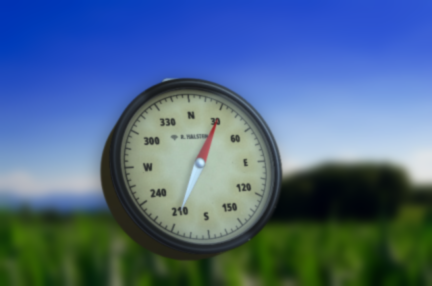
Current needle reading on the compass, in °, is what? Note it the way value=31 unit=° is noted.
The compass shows value=30 unit=°
